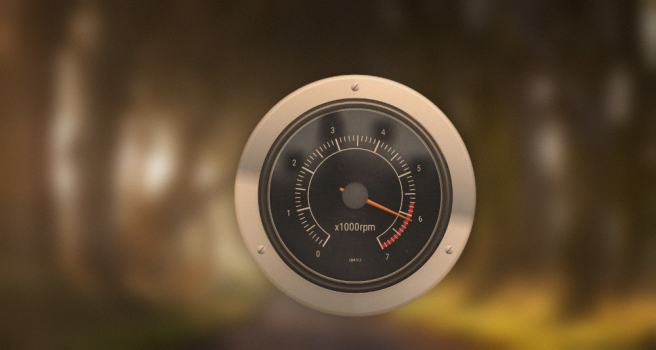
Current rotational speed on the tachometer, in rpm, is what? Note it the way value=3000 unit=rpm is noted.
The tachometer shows value=6100 unit=rpm
